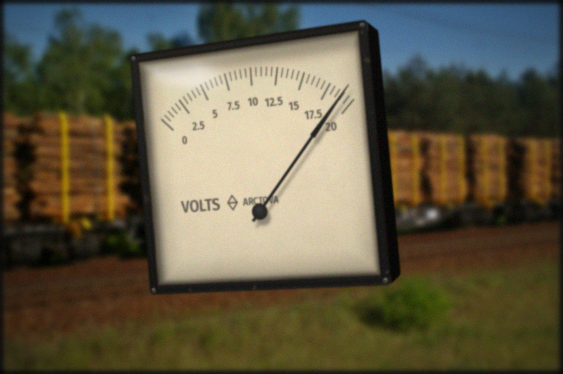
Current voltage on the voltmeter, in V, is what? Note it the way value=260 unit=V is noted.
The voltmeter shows value=19 unit=V
